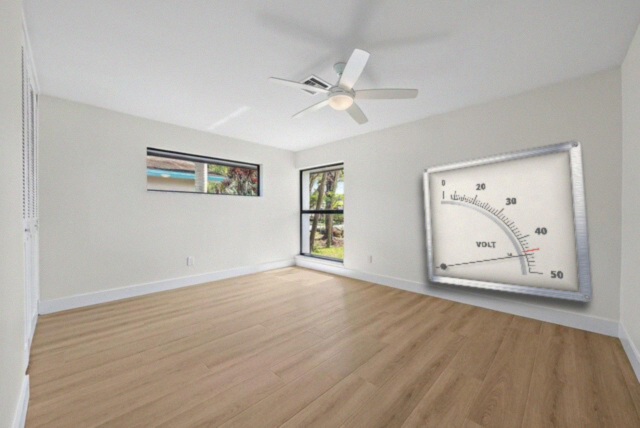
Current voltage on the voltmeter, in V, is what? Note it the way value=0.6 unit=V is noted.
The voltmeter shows value=45 unit=V
